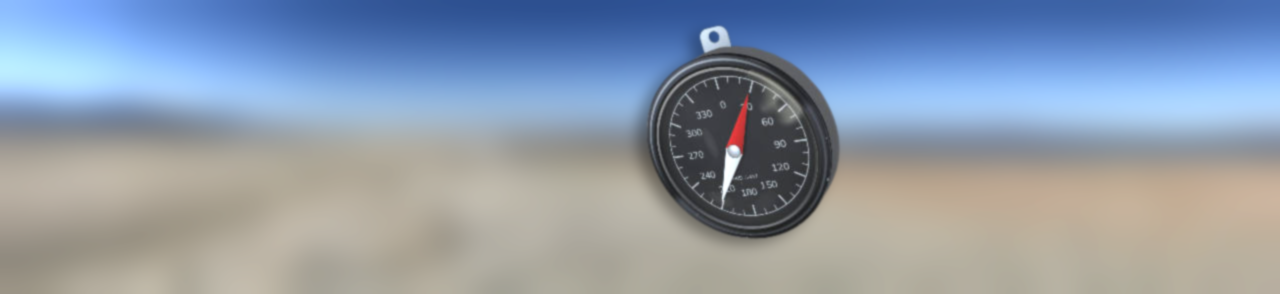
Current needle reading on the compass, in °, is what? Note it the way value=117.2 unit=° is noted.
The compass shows value=30 unit=°
